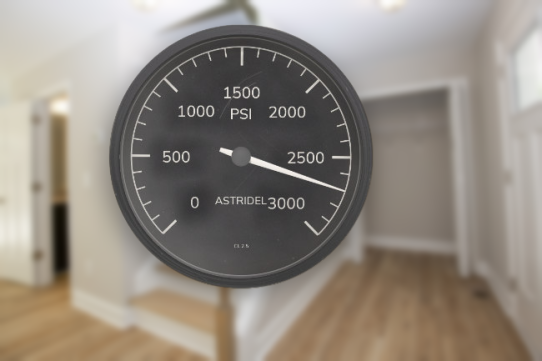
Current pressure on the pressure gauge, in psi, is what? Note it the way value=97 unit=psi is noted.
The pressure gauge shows value=2700 unit=psi
